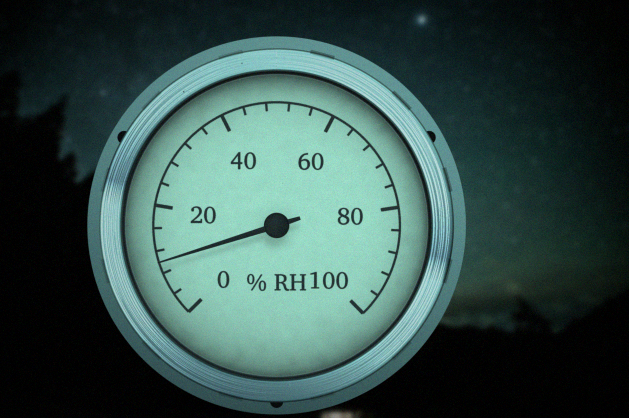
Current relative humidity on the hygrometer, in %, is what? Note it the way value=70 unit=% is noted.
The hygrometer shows value=10 unit=%
